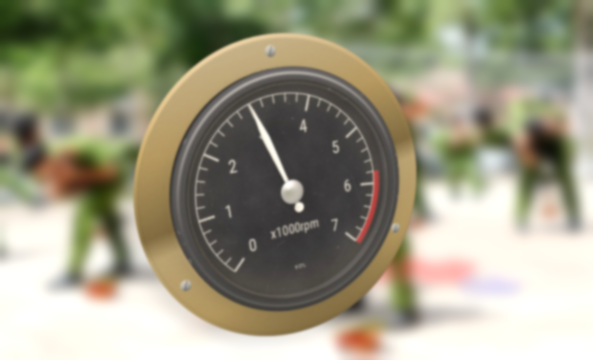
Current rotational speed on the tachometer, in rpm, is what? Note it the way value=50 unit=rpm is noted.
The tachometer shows value=3000 unit=rpm
